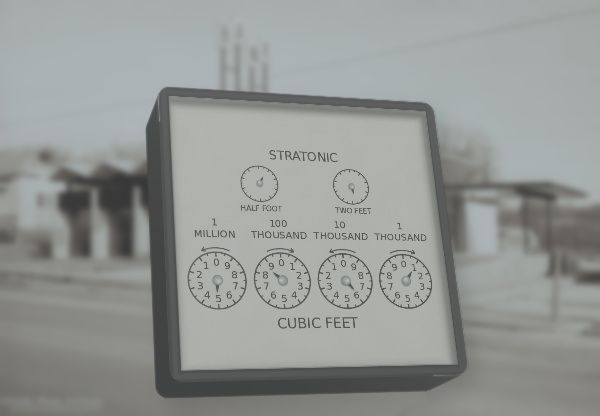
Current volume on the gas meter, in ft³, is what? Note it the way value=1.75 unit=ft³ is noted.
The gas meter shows value=486100 unit=ft³
